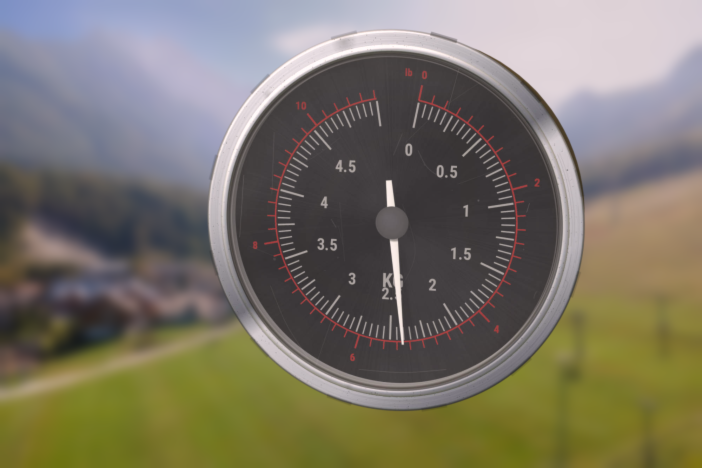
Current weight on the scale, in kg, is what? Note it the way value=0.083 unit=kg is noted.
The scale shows value=2.4 unit=kg
